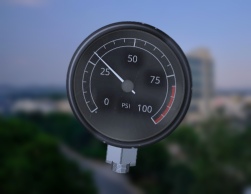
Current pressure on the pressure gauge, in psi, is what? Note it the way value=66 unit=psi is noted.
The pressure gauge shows value=30 unit=psi
